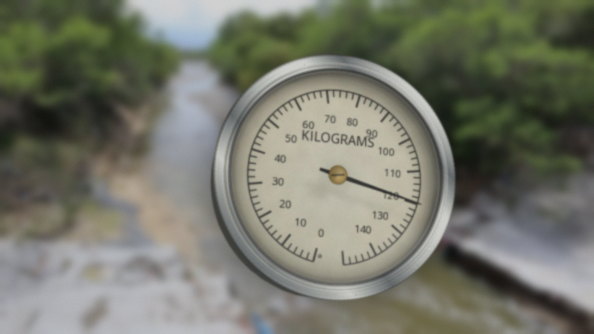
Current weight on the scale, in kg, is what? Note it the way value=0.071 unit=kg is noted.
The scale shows value=120 unit=kg
